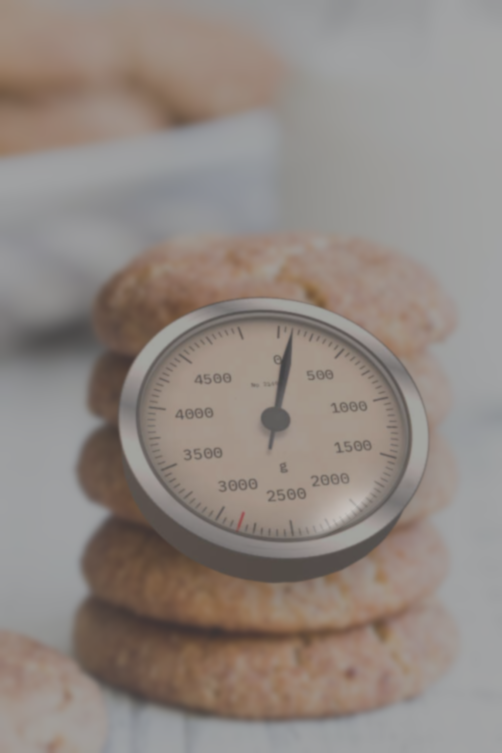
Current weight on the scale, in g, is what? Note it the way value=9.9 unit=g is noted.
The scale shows value=100 unit=g
